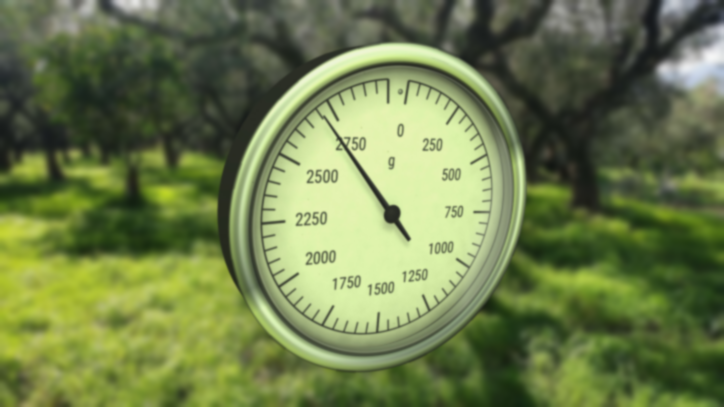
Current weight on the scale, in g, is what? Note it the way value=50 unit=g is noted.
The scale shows value=2700 unit=g
